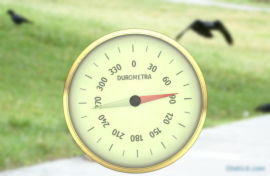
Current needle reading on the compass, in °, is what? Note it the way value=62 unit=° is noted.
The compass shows value=82.5 unit=°
